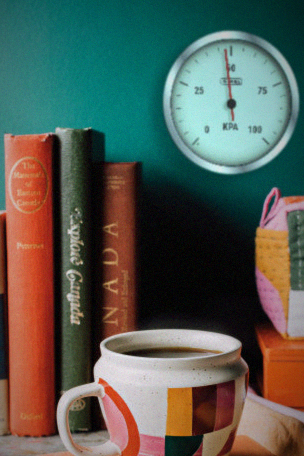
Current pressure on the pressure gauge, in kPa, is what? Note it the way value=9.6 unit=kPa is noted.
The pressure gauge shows value=47.5 unit=kPa
